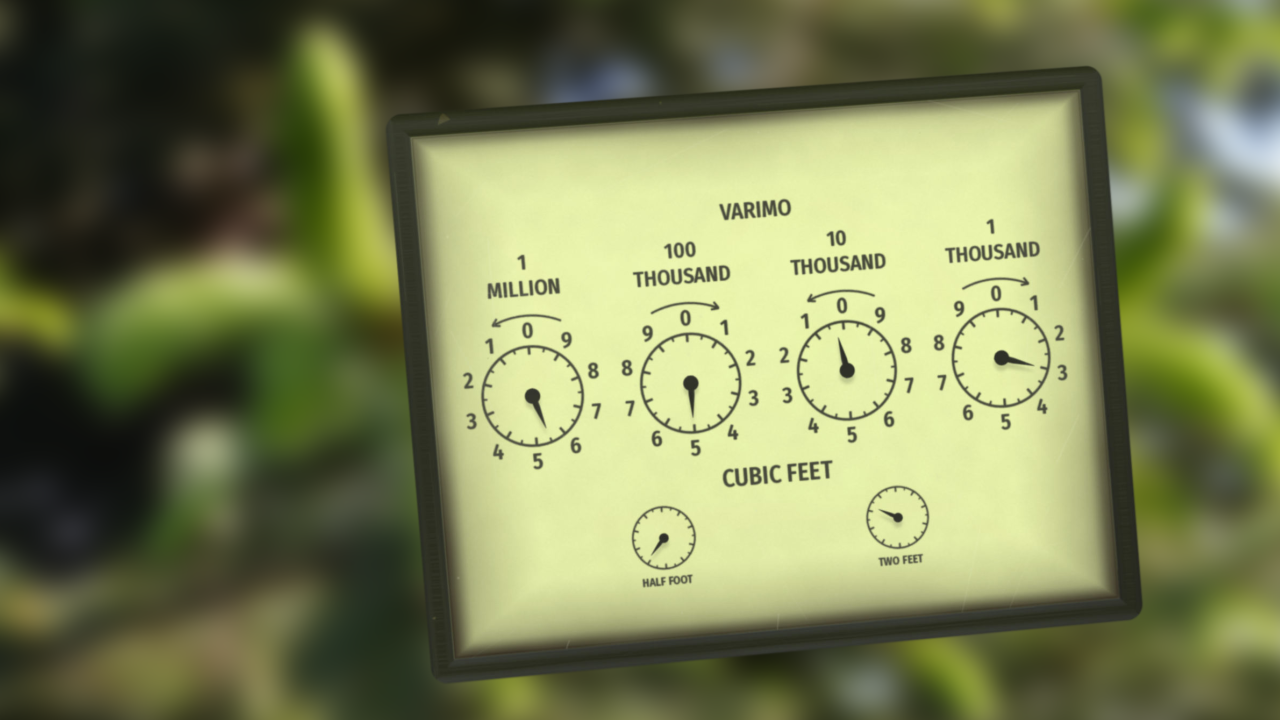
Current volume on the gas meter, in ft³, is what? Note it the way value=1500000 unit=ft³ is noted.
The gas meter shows value=550300 unit=ft³
